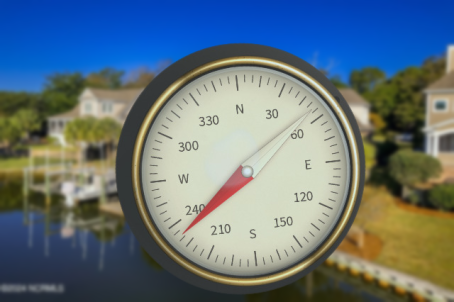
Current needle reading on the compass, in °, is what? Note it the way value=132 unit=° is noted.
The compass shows value=232.5 unit=°
